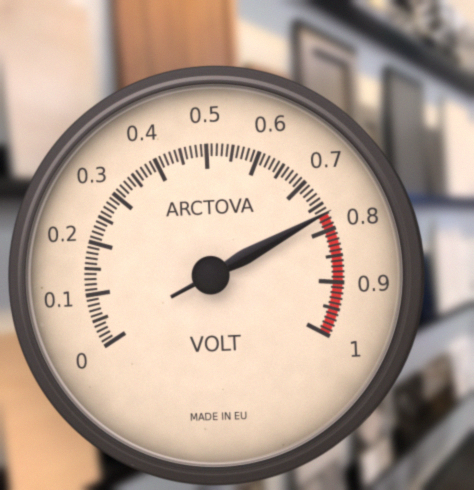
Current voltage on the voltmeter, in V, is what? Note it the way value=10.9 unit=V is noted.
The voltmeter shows value=0.77 unit=V
